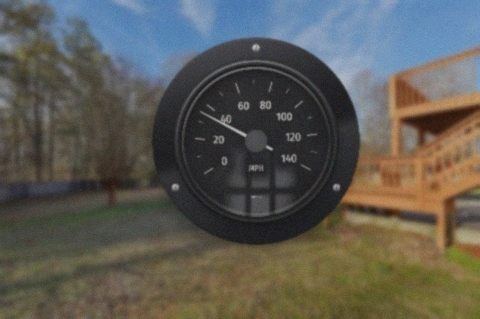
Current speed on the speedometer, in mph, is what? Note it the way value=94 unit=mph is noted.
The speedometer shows value=35 unit=mph
